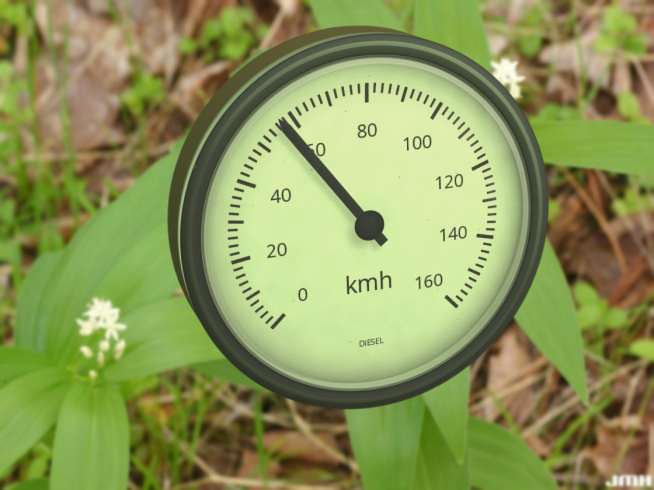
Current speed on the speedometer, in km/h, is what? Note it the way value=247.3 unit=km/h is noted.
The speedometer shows value=57 unit=km/h
